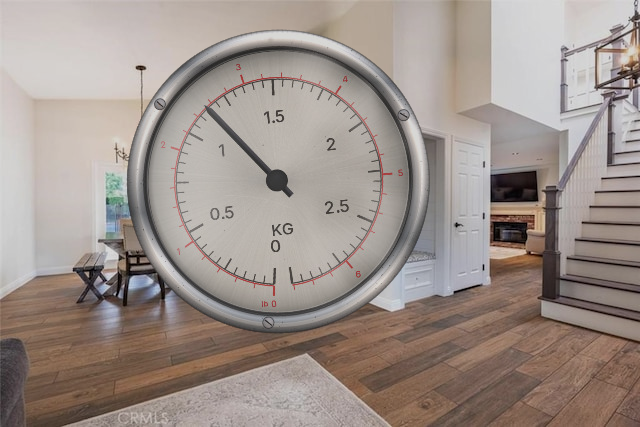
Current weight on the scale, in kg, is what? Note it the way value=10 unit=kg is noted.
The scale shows value=1.15 unit=kg
